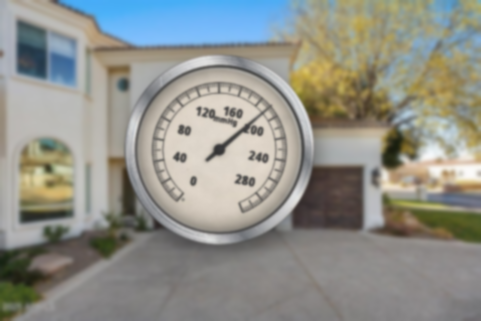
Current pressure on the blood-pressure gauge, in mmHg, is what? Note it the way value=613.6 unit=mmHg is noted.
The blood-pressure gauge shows value=190 unit=mmHg
